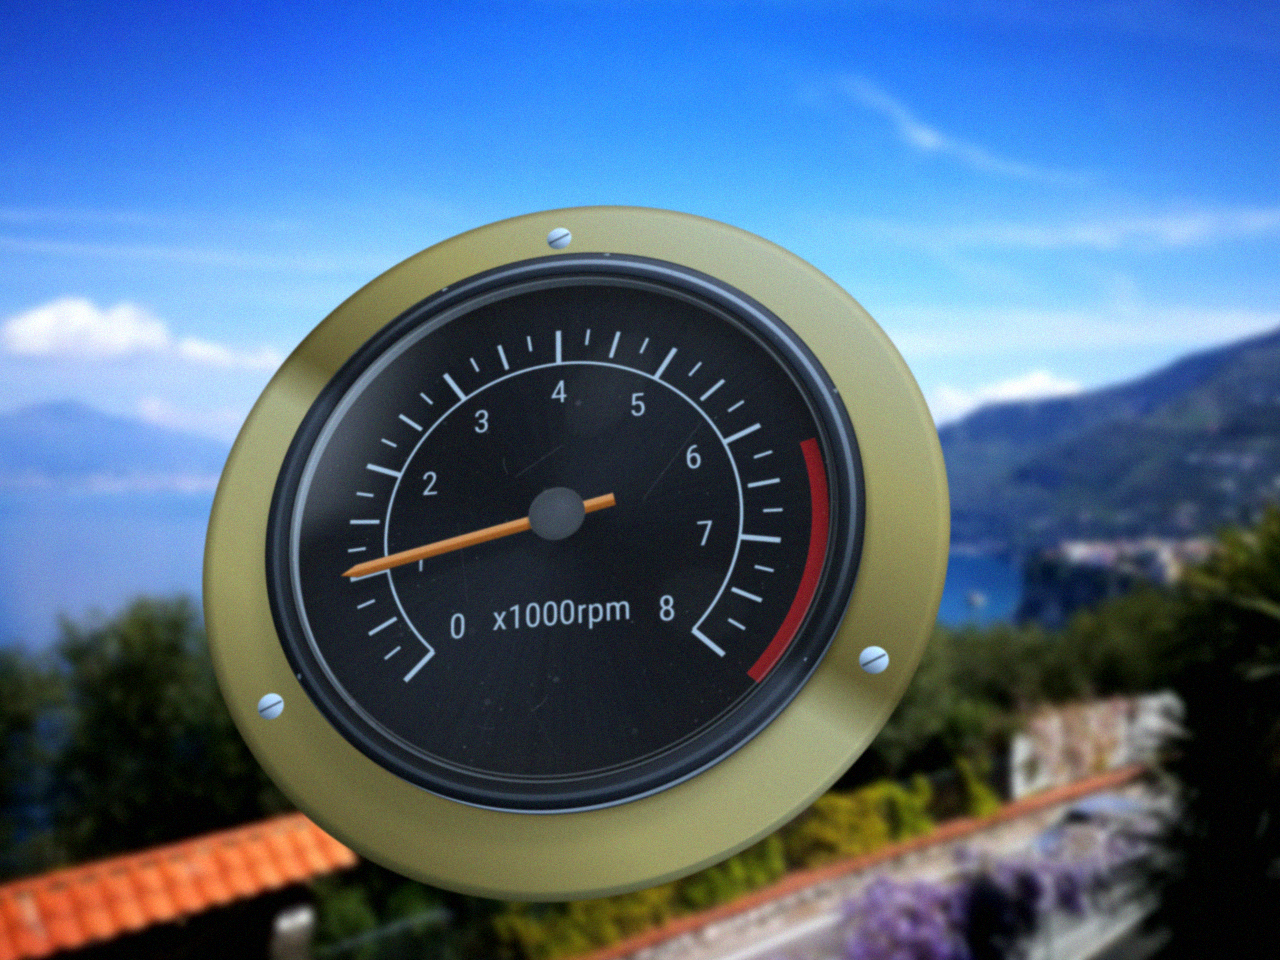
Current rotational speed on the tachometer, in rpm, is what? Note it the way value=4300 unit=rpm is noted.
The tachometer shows value=1000 unit=rpm
